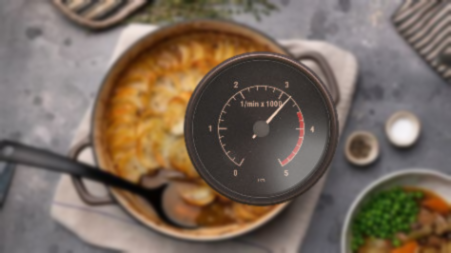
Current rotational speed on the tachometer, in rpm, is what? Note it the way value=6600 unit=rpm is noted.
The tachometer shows value=3200 unit=rpm
